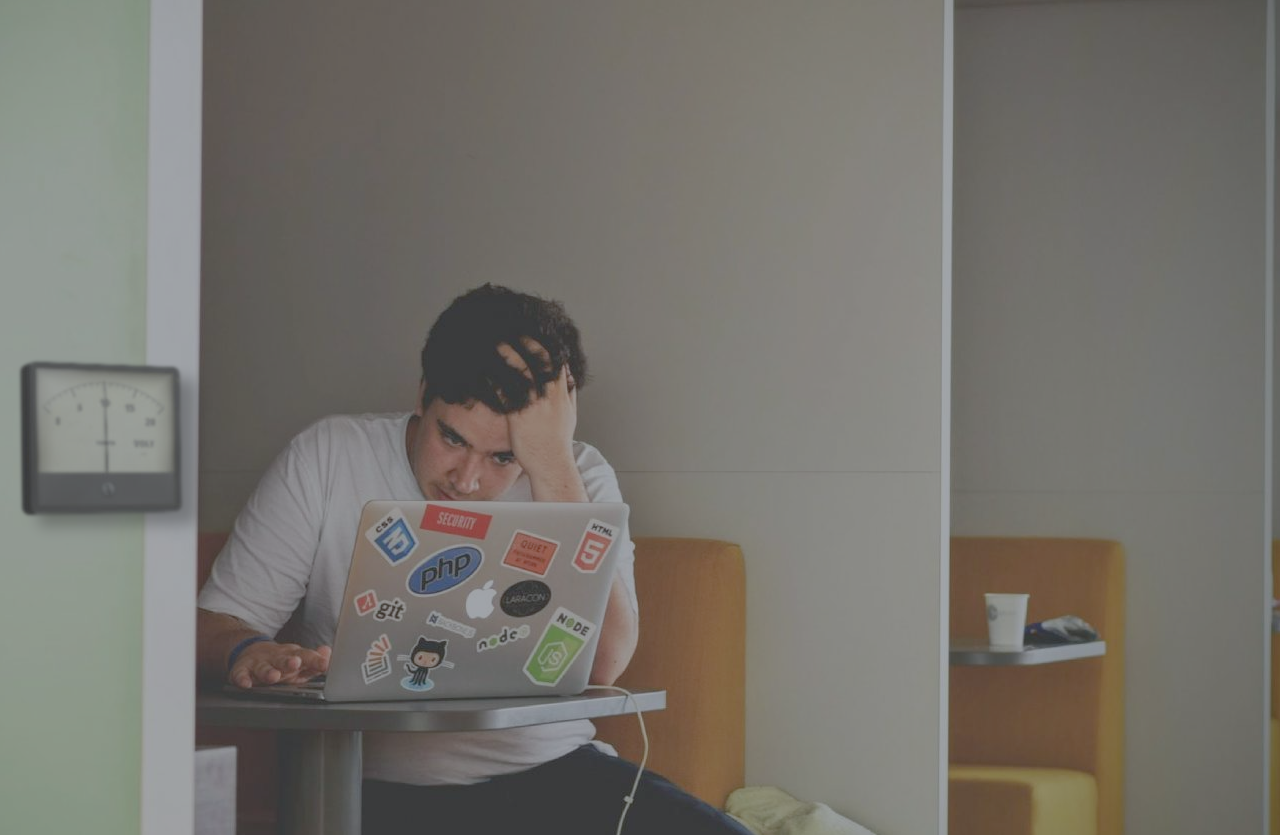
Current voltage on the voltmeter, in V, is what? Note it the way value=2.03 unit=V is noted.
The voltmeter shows value=10 unit=V
